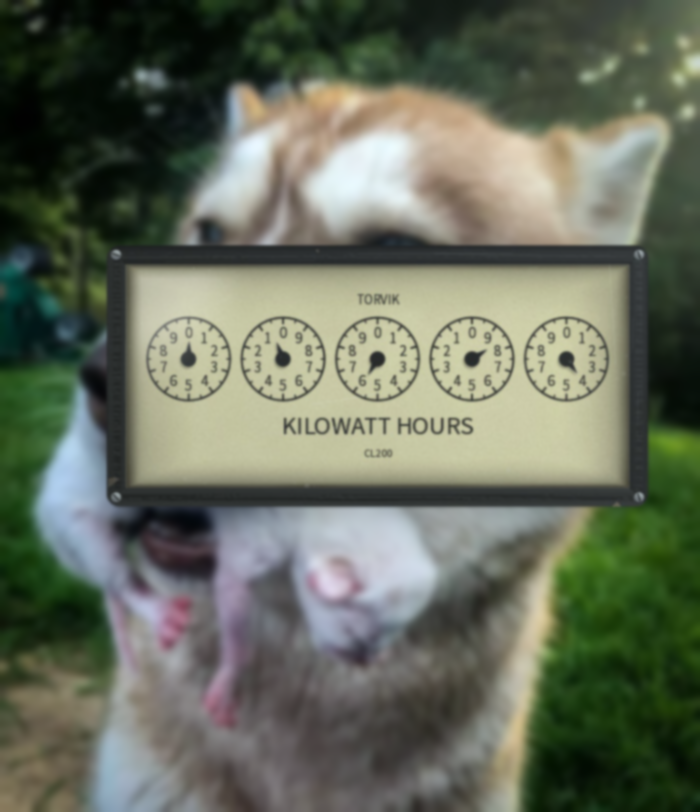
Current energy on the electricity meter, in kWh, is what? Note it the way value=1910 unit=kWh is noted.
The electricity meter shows value=584 unit=kWh
